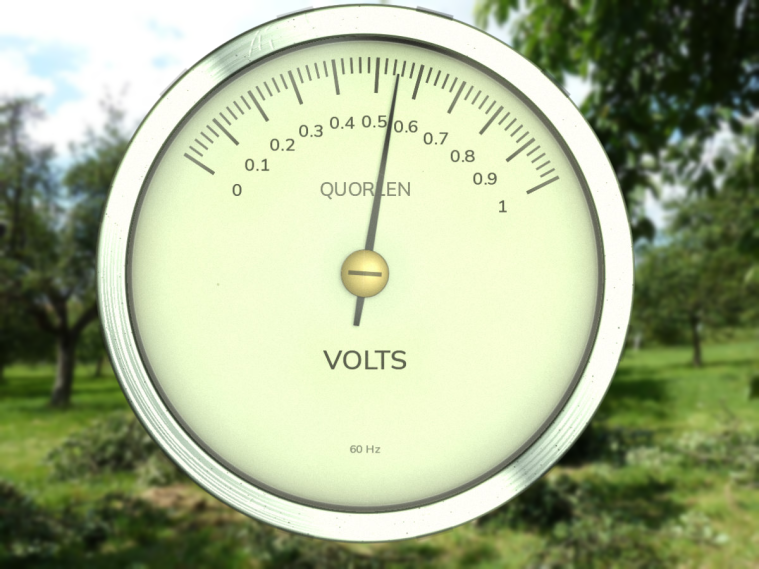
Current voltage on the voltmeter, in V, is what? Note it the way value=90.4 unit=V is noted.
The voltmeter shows value=0.55 unit=V
